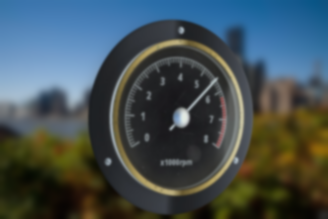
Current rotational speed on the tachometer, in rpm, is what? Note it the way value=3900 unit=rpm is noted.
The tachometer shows value=5500 unit=rpm
